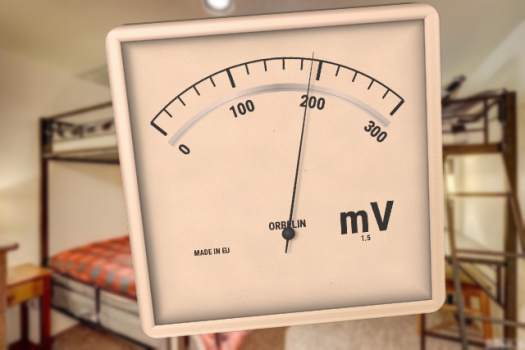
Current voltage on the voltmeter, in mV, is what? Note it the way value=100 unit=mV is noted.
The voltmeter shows value=190 unit=mV
